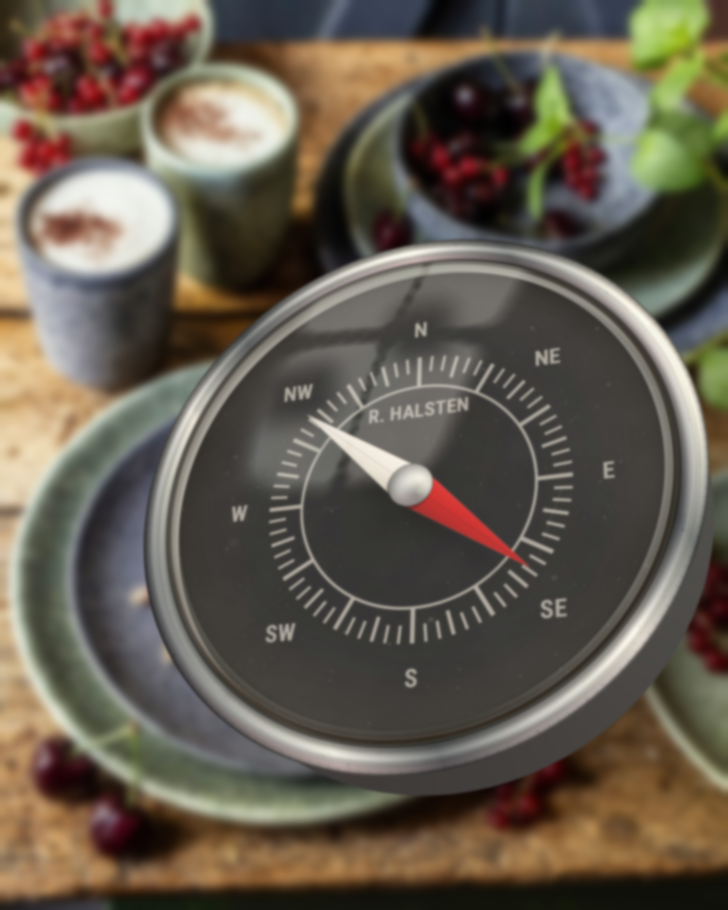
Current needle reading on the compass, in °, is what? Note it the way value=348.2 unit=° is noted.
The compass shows value=130 unit=°
